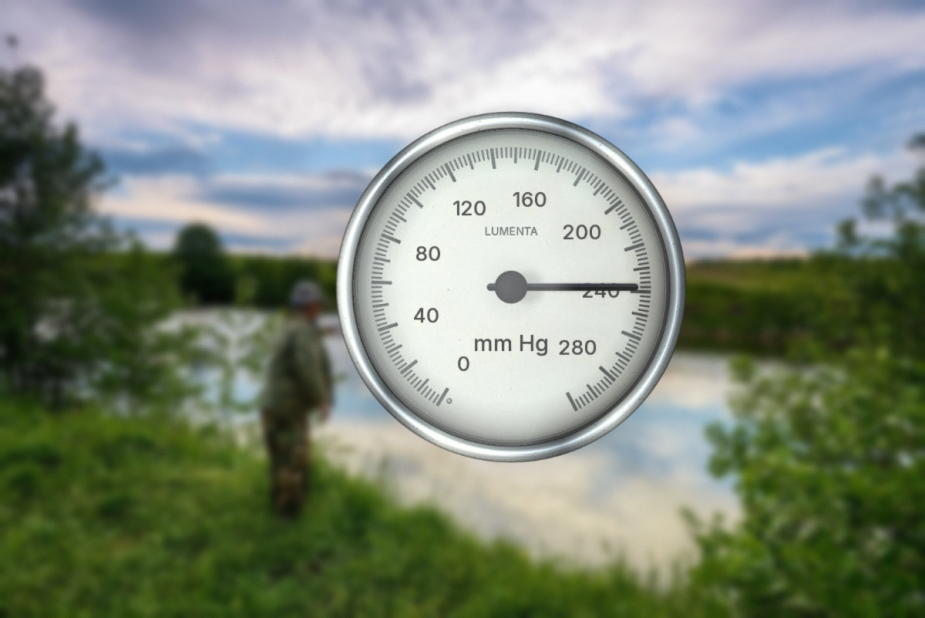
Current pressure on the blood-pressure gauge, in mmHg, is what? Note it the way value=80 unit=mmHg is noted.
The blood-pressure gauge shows value=238 unit=mmHg
